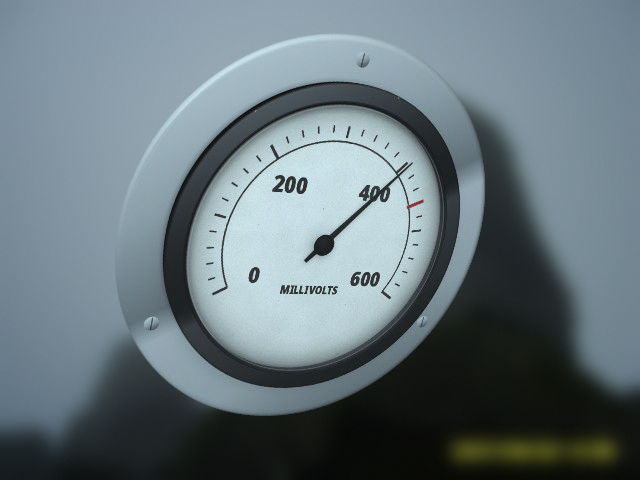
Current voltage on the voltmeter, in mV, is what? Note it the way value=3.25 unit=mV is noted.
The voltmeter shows value=400 unit=mV
